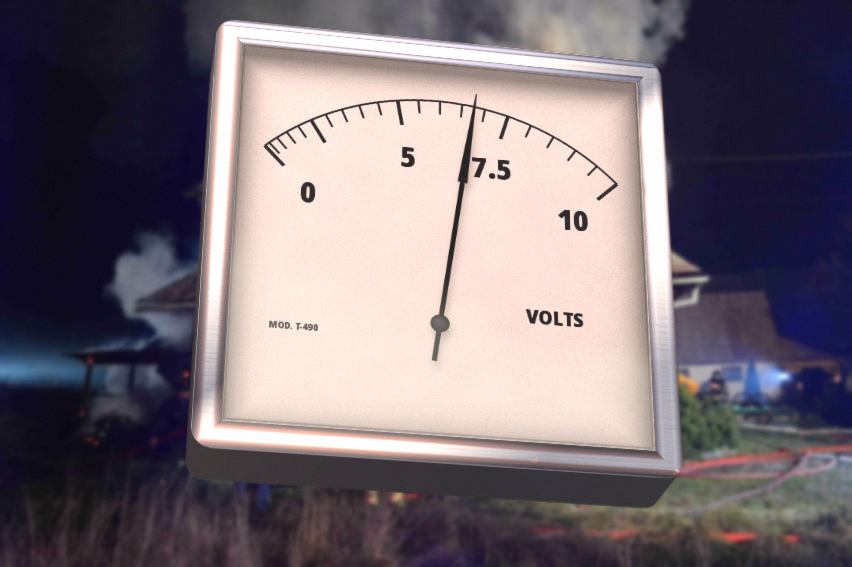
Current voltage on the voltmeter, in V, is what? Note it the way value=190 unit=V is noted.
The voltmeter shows value=6.75 unit=V
